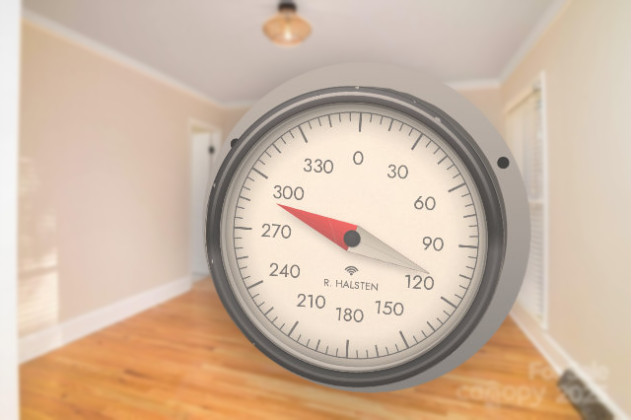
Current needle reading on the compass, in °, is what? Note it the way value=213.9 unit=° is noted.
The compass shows value=290 unit=°
